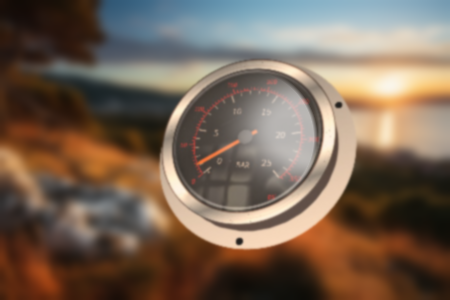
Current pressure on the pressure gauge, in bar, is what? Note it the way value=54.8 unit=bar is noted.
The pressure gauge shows value=1 unit=bar
